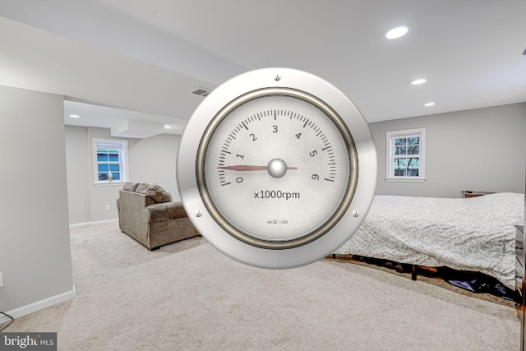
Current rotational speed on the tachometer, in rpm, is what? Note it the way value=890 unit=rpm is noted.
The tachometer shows value=500 unit=rpm
